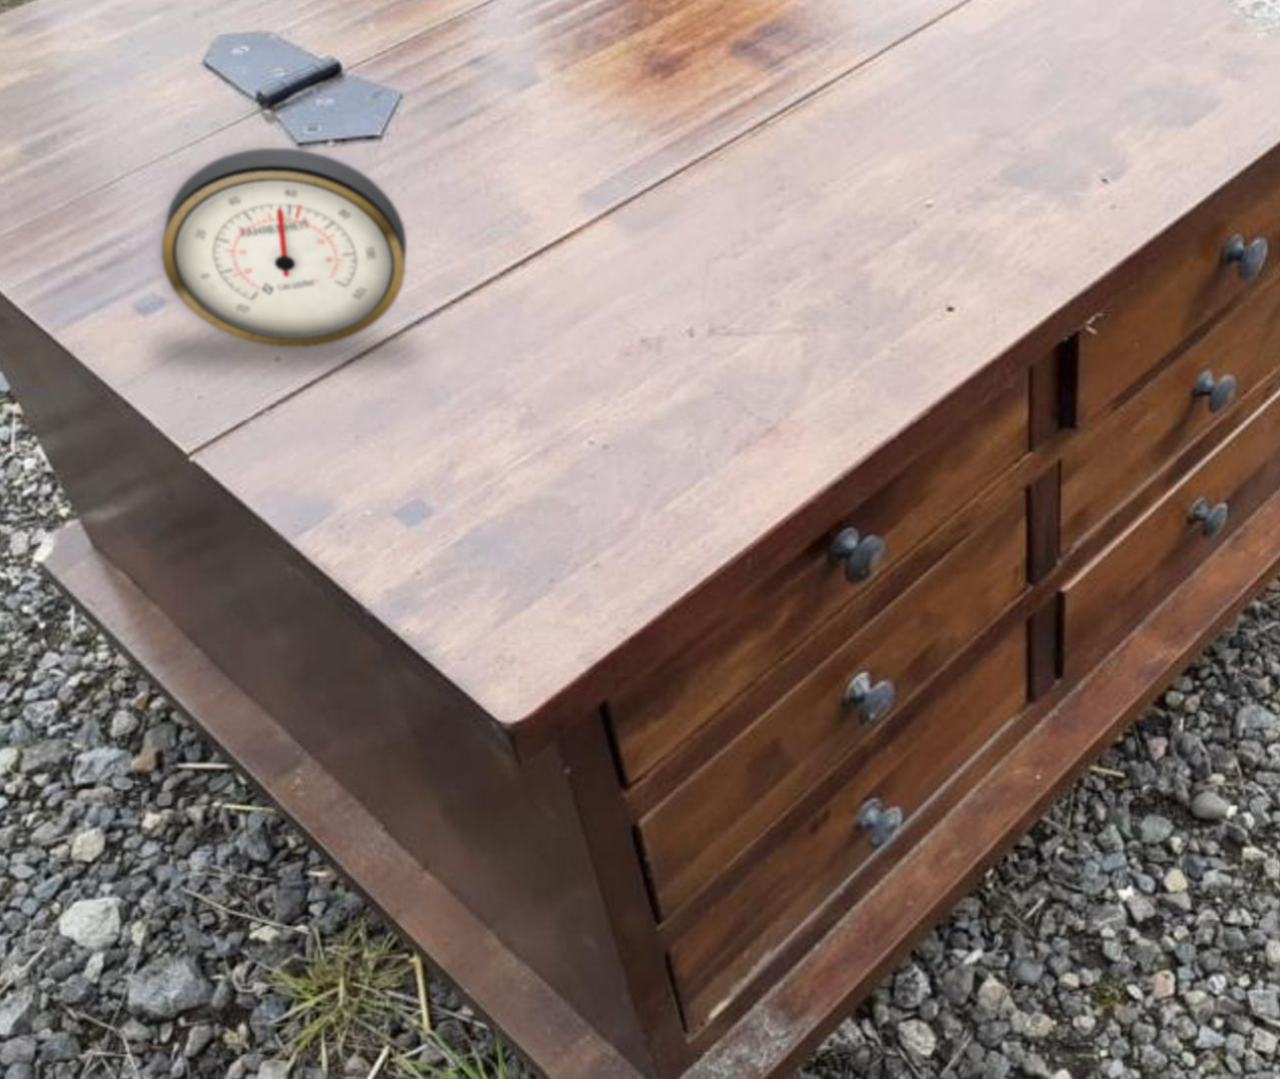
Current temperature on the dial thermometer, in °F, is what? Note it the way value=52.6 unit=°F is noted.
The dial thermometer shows value=56 unit=°F
